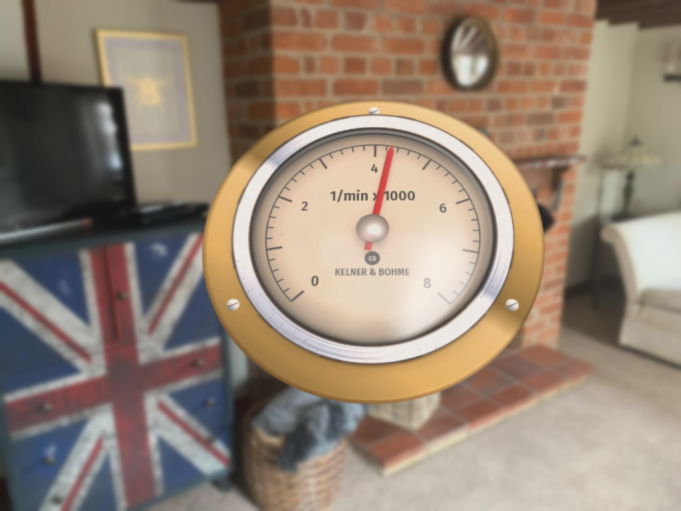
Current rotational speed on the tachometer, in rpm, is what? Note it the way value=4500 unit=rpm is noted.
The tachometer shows value=4300 unit=rpm
